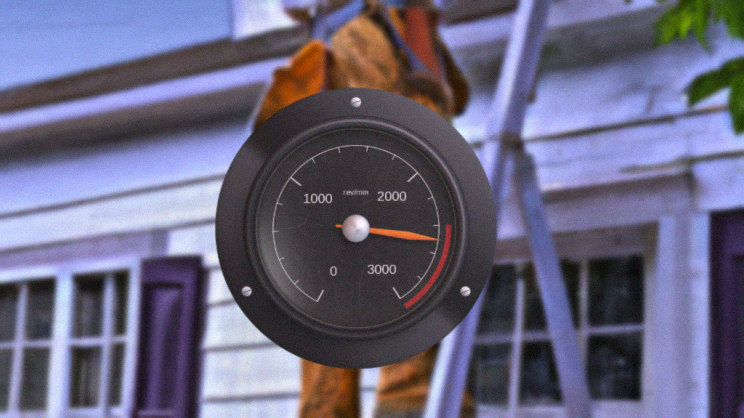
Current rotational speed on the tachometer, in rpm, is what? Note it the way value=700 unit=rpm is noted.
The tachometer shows value=2500 unit=rpm
